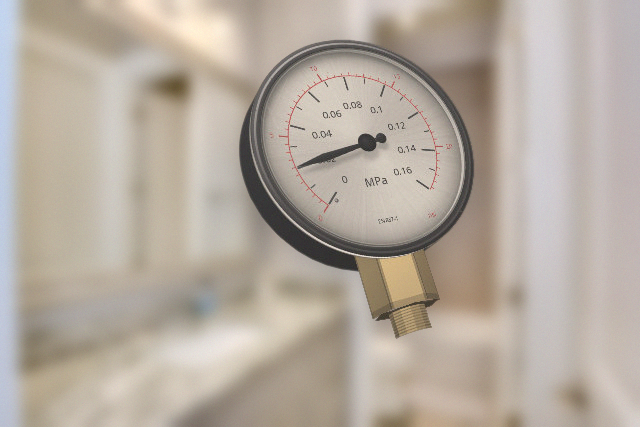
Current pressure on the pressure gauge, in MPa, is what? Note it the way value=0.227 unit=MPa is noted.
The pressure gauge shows value=0.02 unit=MPa
